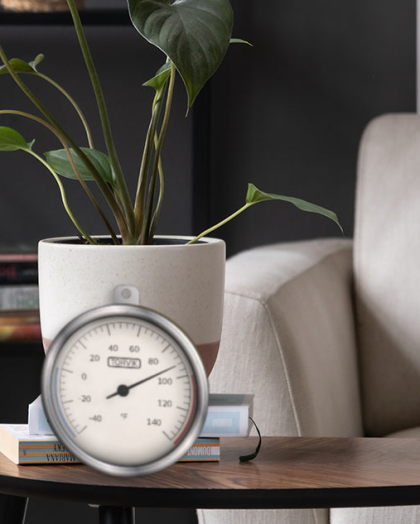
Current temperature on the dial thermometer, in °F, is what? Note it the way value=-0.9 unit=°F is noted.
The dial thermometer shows value=92 unit=°F
